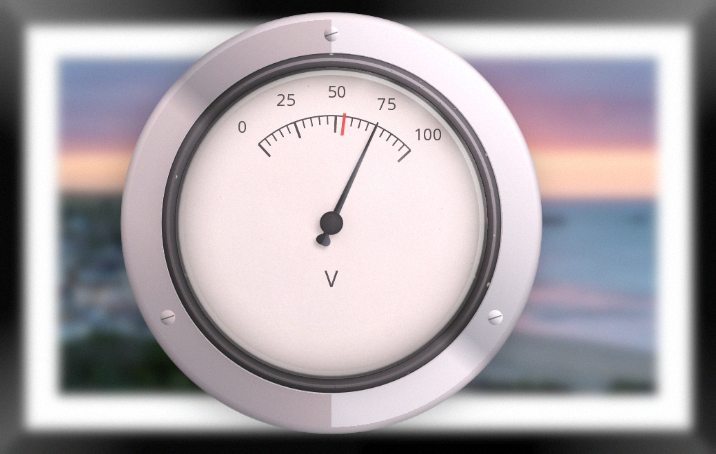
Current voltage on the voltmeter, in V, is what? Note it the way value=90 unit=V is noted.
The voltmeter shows value=75 unit=V
